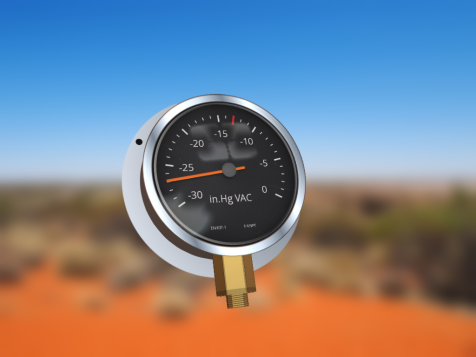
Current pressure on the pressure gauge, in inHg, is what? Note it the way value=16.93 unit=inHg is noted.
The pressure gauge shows value=-27 unit=inHg
